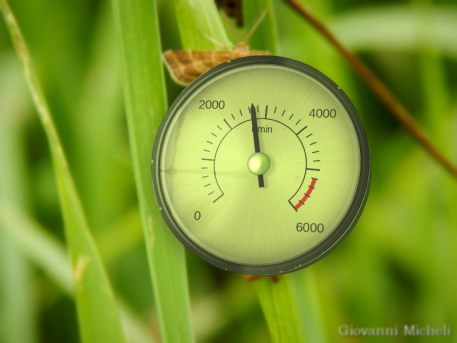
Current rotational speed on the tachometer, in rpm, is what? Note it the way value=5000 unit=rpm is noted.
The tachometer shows value=2700 unit=rpm
